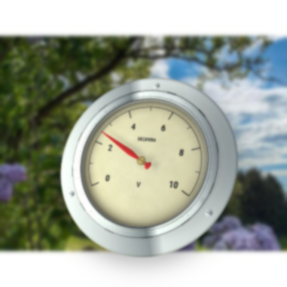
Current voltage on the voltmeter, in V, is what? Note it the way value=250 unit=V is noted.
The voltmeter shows value=2.5 unit=V
